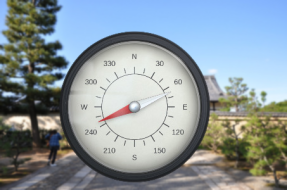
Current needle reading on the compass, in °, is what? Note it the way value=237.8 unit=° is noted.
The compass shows value=247.5 unit=°
